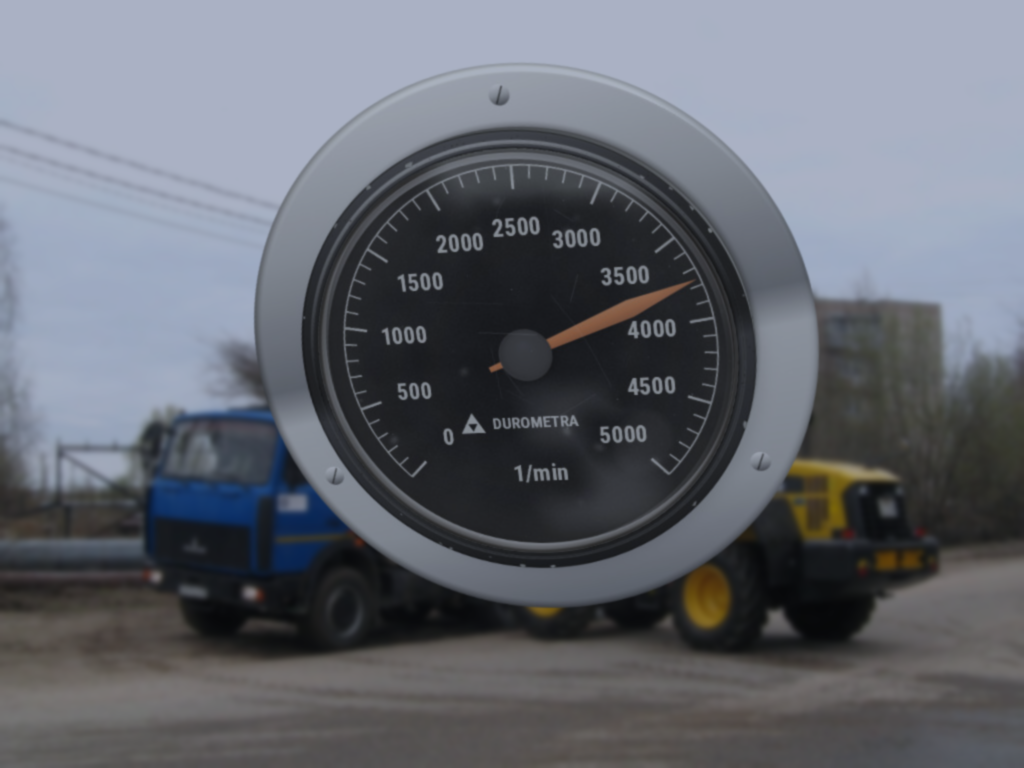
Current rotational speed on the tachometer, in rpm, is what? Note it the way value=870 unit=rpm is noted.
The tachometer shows value=3750 unit=rpm
